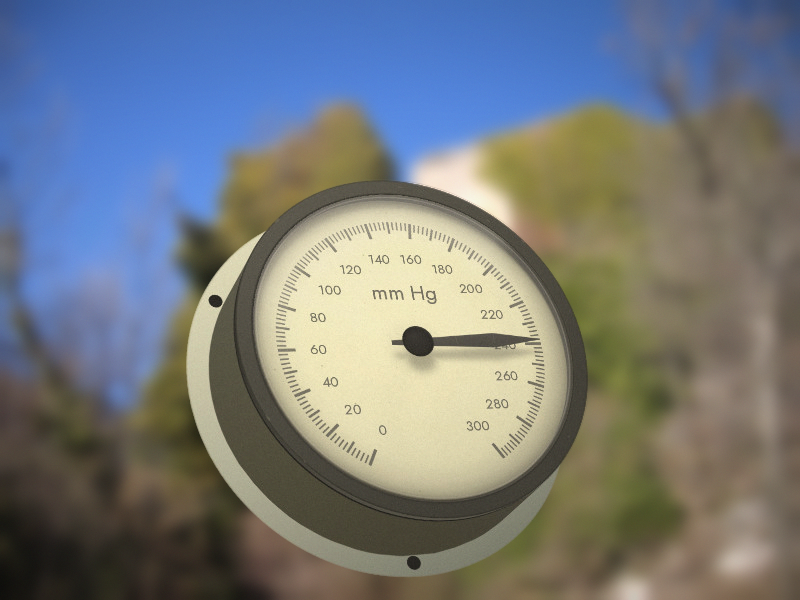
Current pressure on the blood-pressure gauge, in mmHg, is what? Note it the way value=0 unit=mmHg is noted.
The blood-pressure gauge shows value=240 unit=mmHg
